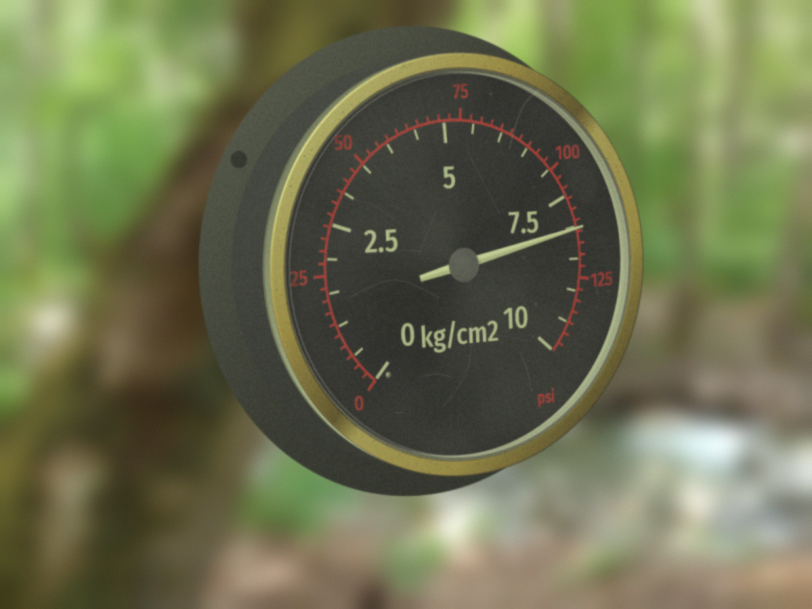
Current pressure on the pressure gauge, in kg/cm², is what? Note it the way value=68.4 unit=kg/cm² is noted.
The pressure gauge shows value=8 unit=kg/cm²
